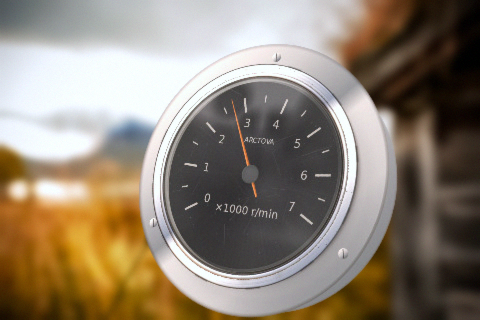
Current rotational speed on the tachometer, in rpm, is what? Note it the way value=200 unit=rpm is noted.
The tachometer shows value=2750 unit=rpm
